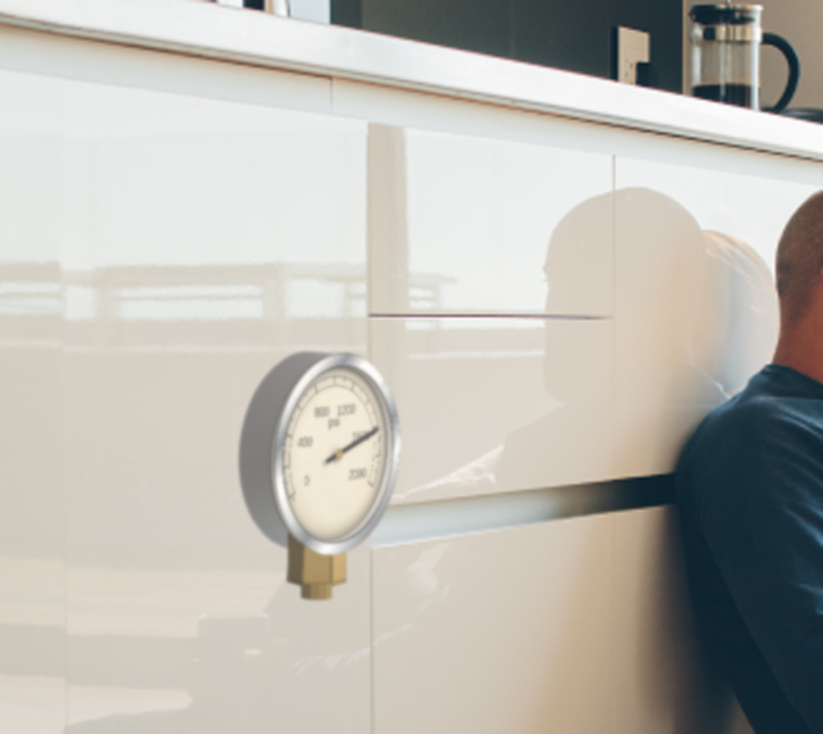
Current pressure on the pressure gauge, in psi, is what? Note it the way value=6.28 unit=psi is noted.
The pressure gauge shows value=1600 unit=psi
